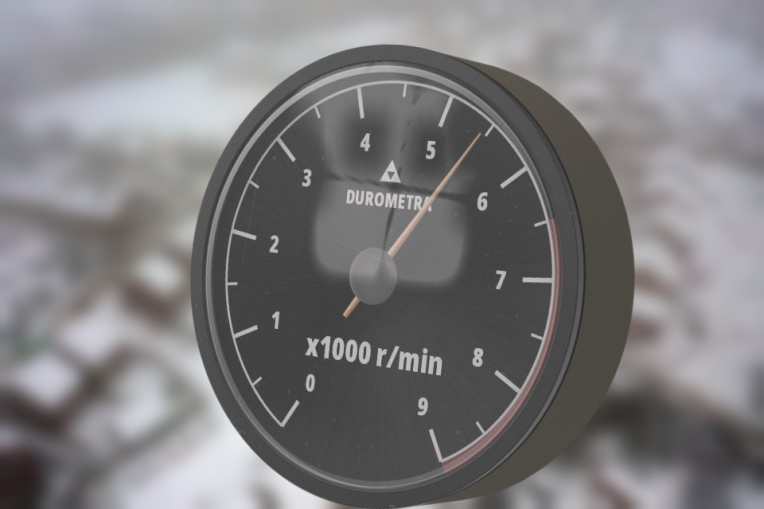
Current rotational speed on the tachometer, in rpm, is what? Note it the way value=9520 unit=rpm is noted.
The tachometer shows value=5500 unit=rpm
